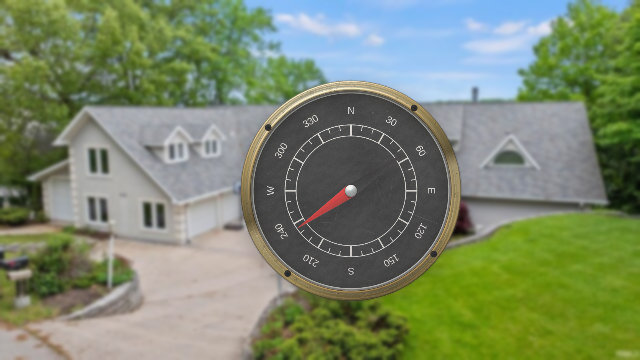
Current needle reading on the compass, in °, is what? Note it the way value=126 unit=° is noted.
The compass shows value=235 unit=°
